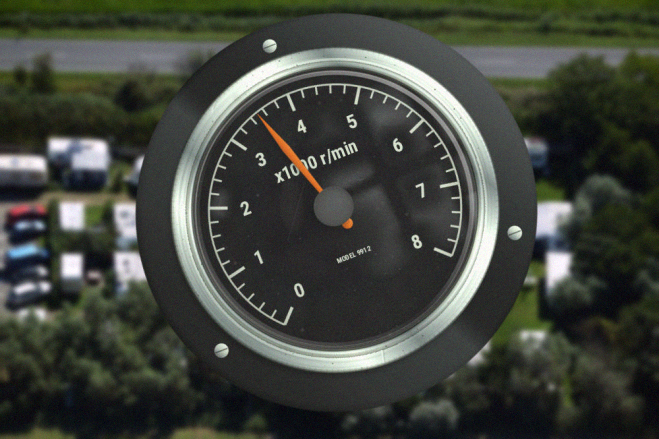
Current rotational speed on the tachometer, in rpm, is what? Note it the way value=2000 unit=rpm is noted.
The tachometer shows value=3500 unit=rpm
